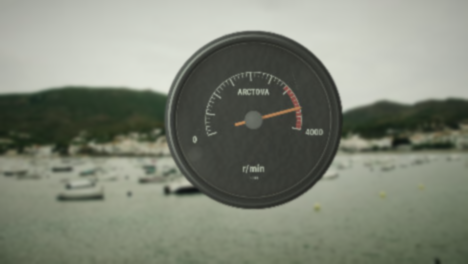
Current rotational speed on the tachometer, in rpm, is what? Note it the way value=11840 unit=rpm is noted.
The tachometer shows value=3500 unit=rpm
